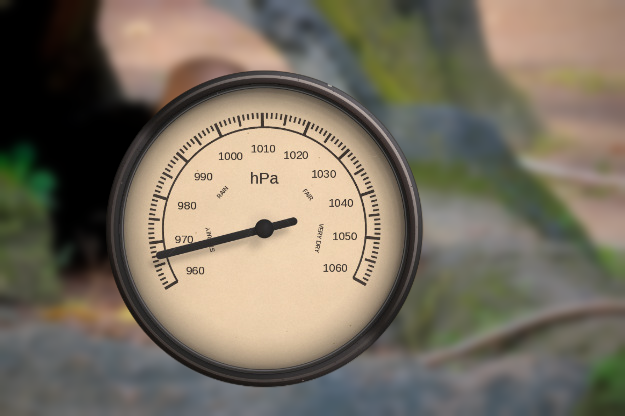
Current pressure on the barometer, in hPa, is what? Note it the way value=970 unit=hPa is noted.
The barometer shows value=967 unit=hPa
